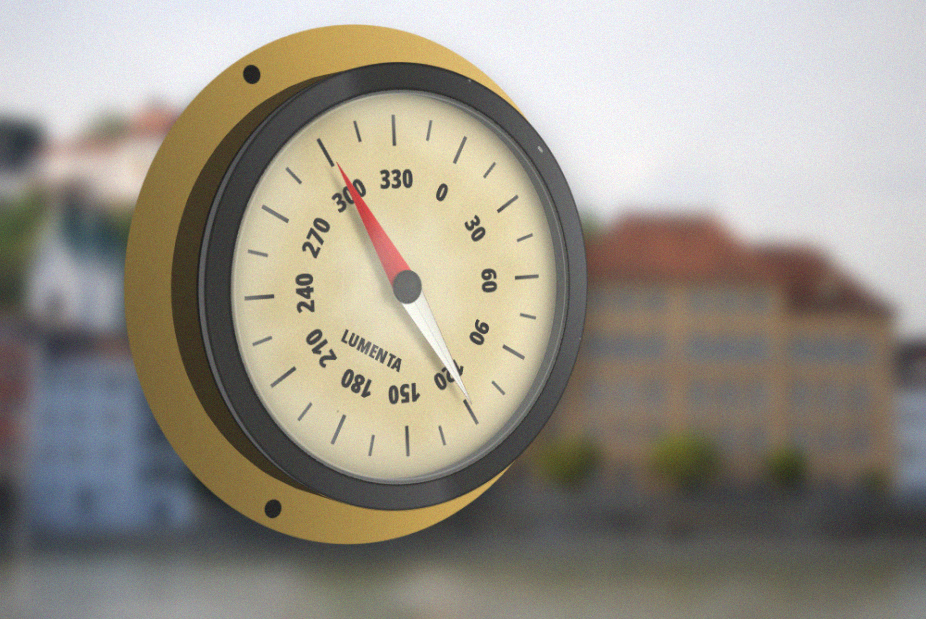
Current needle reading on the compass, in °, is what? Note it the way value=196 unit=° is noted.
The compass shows value=300 unit=°
